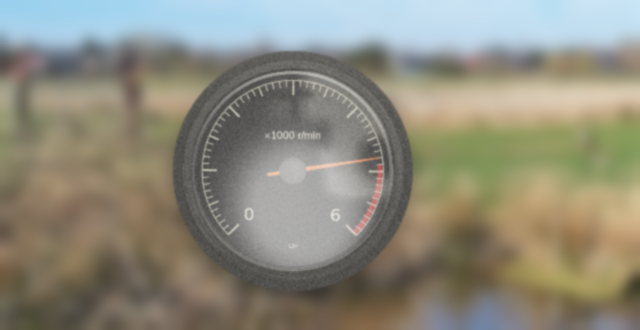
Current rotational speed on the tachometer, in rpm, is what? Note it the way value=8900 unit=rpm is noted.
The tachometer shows value=4800 unit=rpm
